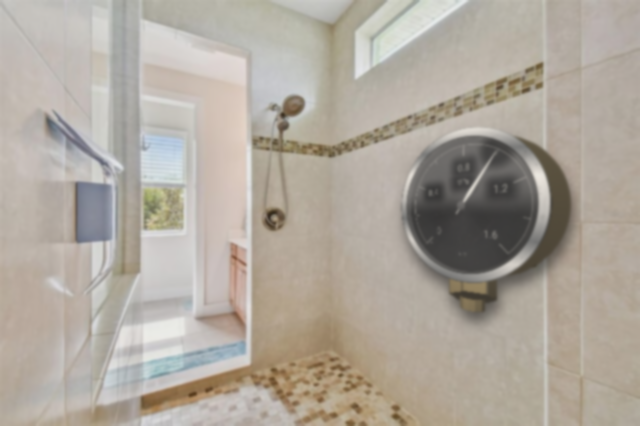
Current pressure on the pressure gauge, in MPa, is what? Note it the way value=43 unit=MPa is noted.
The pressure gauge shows value=1 unit=MPa
